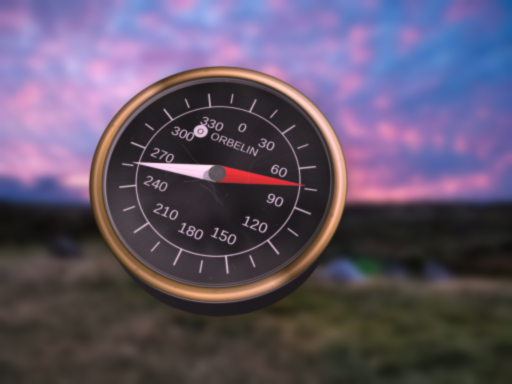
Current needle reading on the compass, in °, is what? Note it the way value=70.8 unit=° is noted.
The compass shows value=75 unit=°
